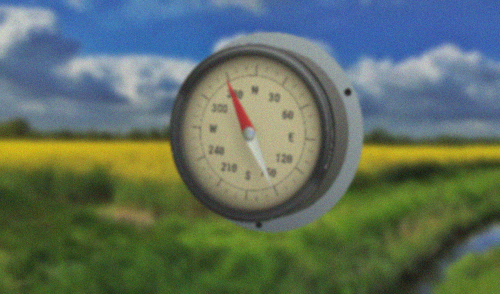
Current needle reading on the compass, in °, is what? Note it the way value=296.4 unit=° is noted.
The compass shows value=330 unit=°
